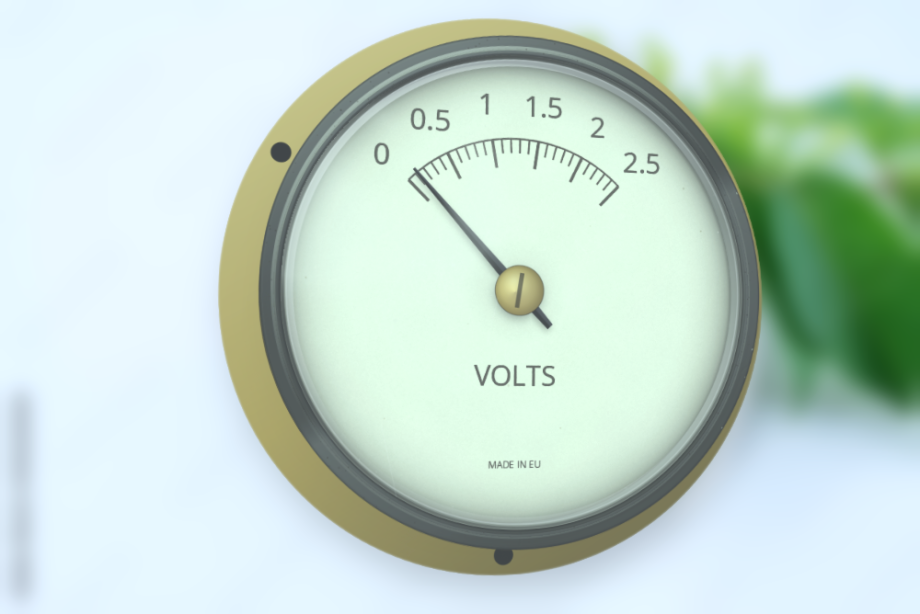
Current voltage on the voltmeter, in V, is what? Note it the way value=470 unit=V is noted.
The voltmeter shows value=0.1 unit=V
